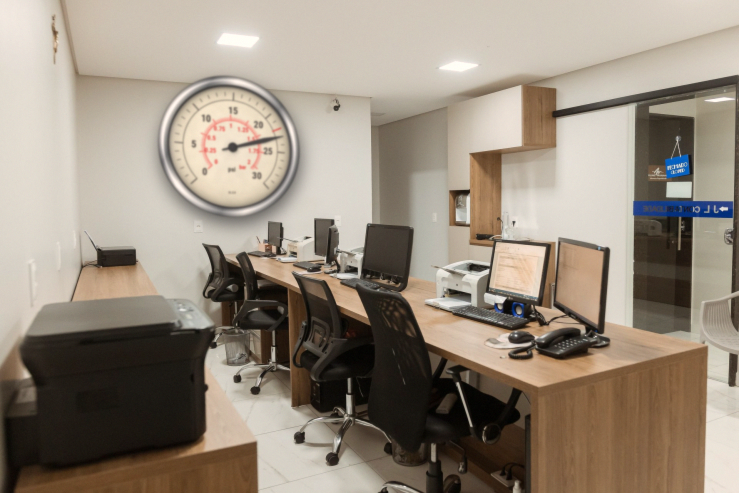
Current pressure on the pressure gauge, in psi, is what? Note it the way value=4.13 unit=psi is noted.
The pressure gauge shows value=23 unit=psi
